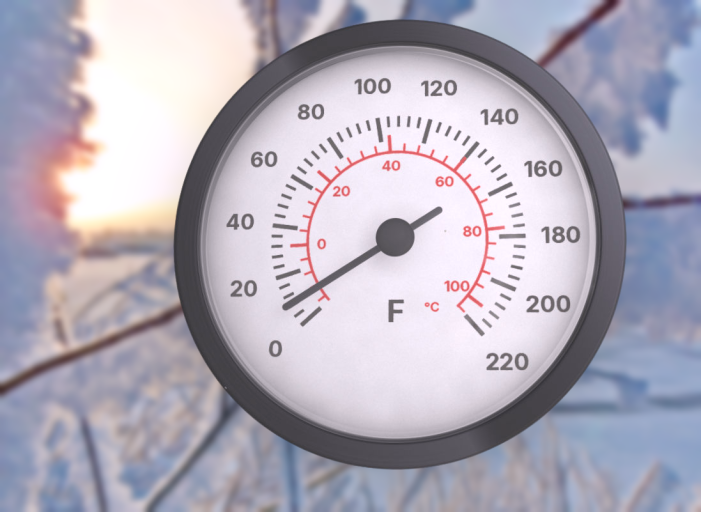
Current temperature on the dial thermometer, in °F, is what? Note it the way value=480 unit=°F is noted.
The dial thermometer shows value=8 unit=°F
